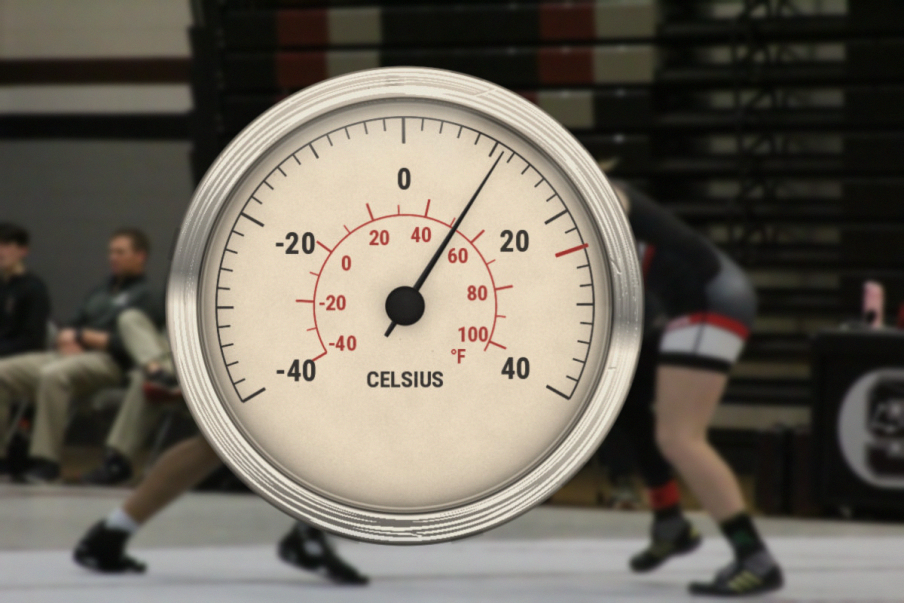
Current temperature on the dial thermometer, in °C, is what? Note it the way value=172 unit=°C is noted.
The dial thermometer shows value=11 unit=°C
